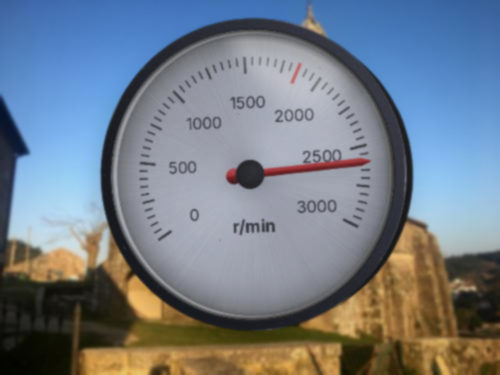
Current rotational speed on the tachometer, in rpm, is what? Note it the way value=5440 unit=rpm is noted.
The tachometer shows value=2600 unit=rpm
